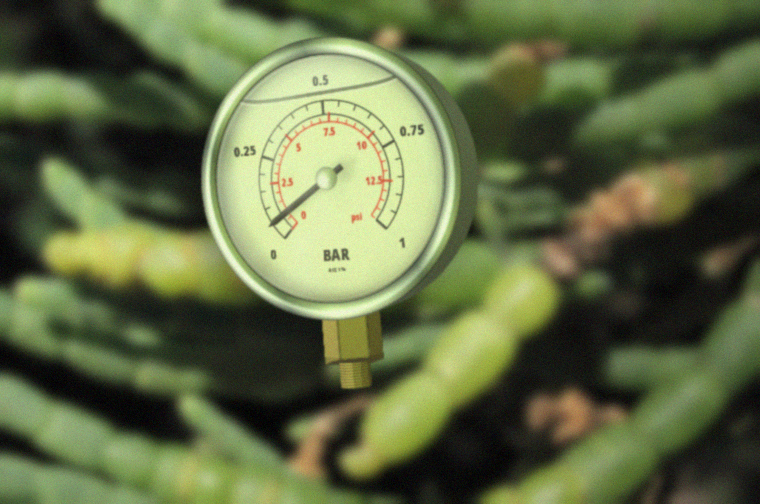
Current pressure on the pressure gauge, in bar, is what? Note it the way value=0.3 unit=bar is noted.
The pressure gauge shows value=0.05 unit=bar
